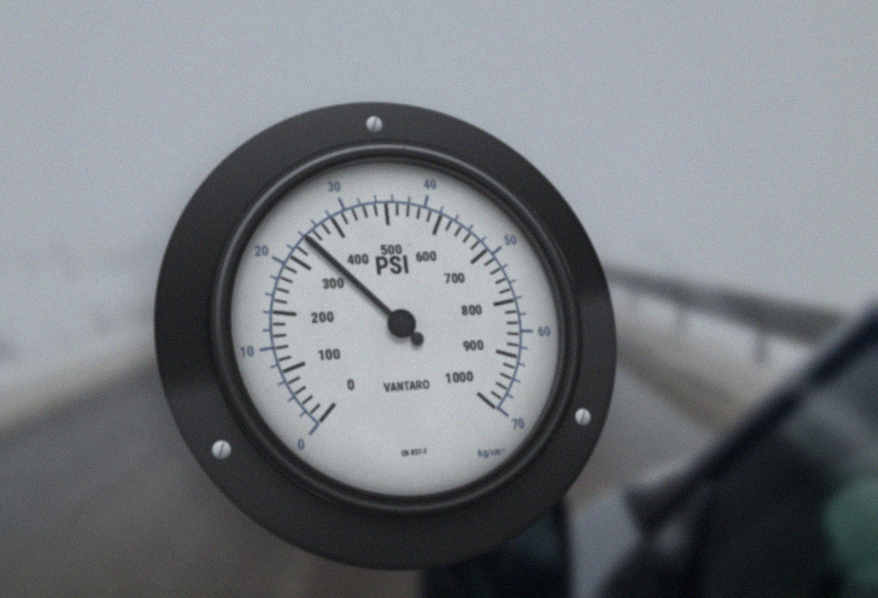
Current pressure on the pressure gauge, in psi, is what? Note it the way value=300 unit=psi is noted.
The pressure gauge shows value=340 unit=psi
